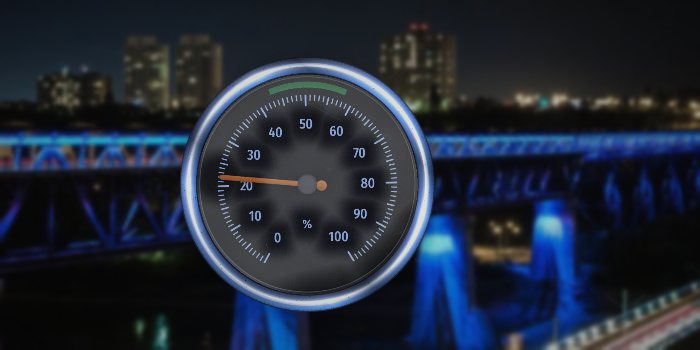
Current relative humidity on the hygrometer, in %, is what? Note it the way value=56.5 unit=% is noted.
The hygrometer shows value=22 unit=%
